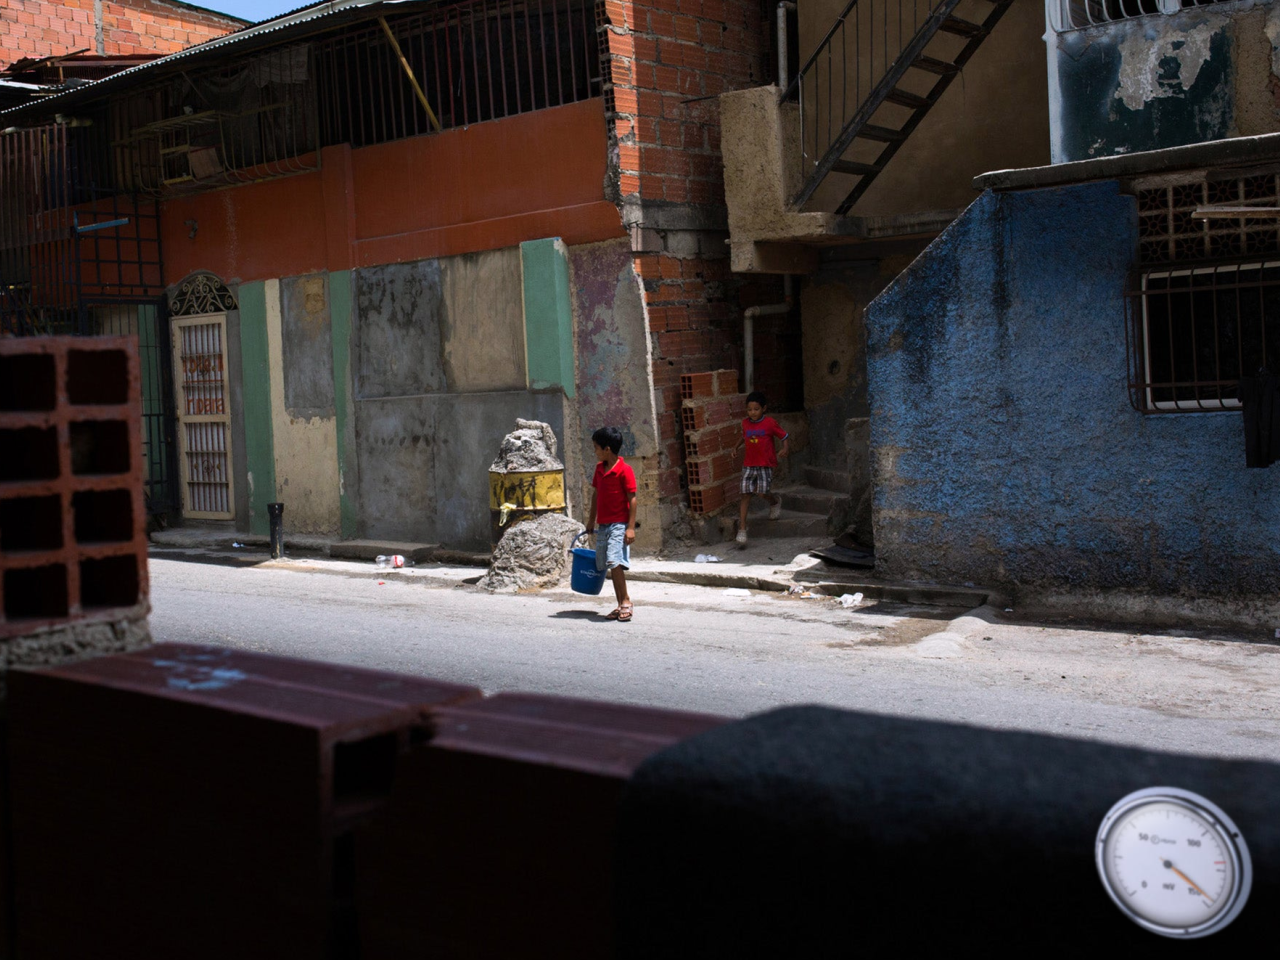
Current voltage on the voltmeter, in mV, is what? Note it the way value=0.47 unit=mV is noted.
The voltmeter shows value=145 unit=mV
